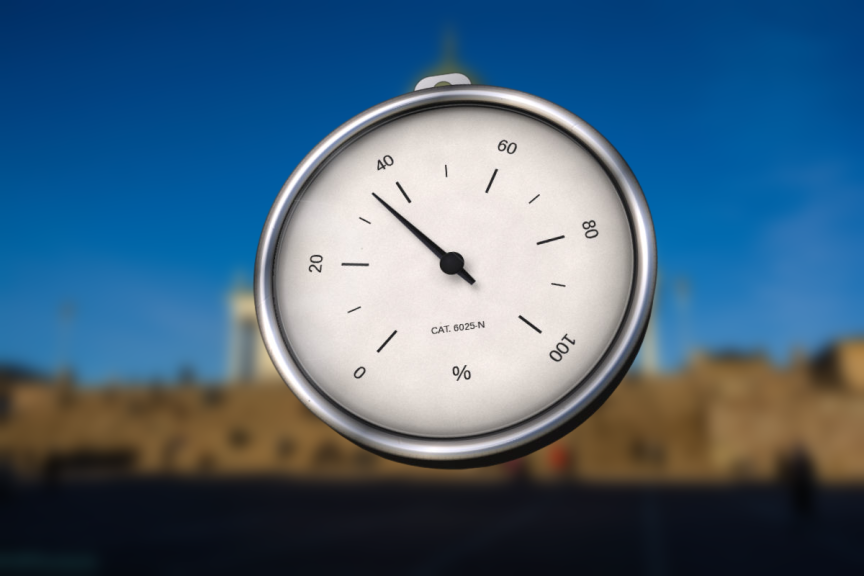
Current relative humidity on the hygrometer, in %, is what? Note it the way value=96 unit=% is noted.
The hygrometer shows value=35 unit=%
